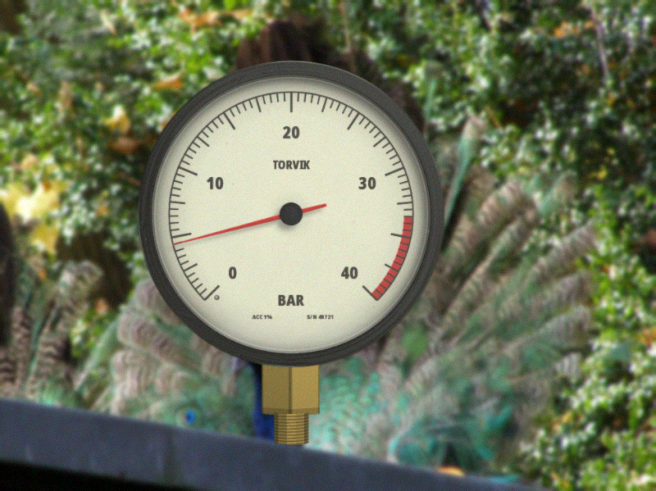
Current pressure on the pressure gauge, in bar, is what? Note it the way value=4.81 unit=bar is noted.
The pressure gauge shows value=4.5 unit=bar
